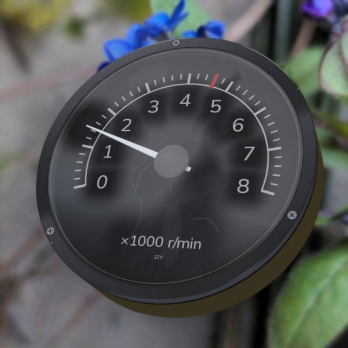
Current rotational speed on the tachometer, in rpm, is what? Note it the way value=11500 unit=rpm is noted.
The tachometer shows value=1400 unit=rpm
